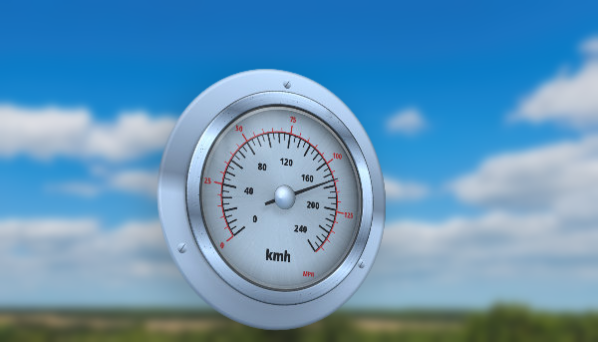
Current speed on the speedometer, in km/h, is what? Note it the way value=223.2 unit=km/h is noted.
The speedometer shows value=175 unit=km/h
